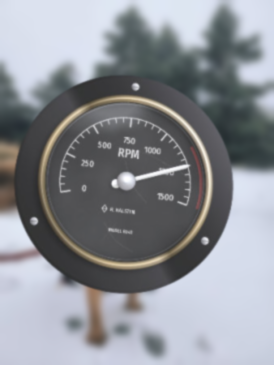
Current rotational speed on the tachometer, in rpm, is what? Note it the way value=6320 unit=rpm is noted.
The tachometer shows value=1250 unit=rpm
